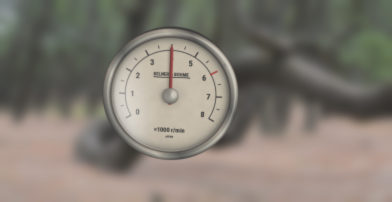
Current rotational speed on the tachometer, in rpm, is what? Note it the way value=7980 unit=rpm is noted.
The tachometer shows value=4000 unit=rpm
